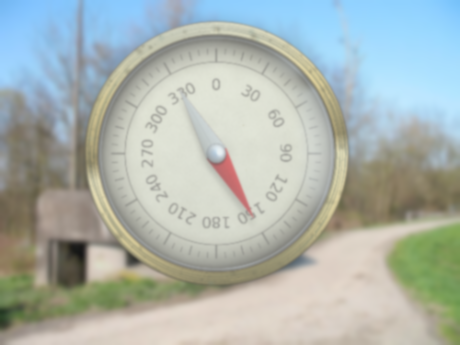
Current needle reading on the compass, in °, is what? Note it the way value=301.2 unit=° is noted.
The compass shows value=150 unit=°
